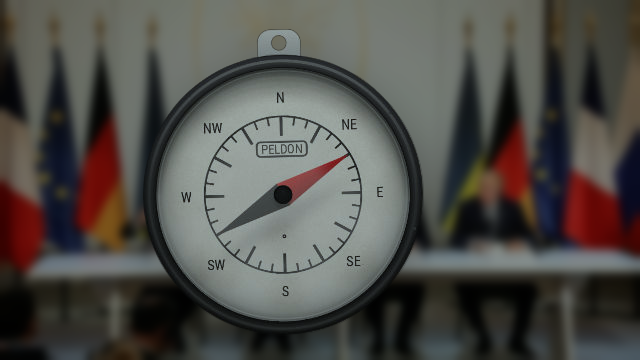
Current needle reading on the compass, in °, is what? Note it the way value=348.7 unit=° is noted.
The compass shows value=60 unit=°
